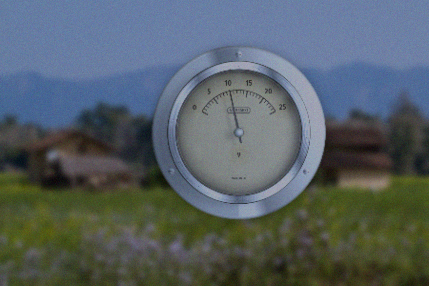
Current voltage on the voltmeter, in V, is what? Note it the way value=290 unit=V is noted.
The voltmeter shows value=10 unit=V
